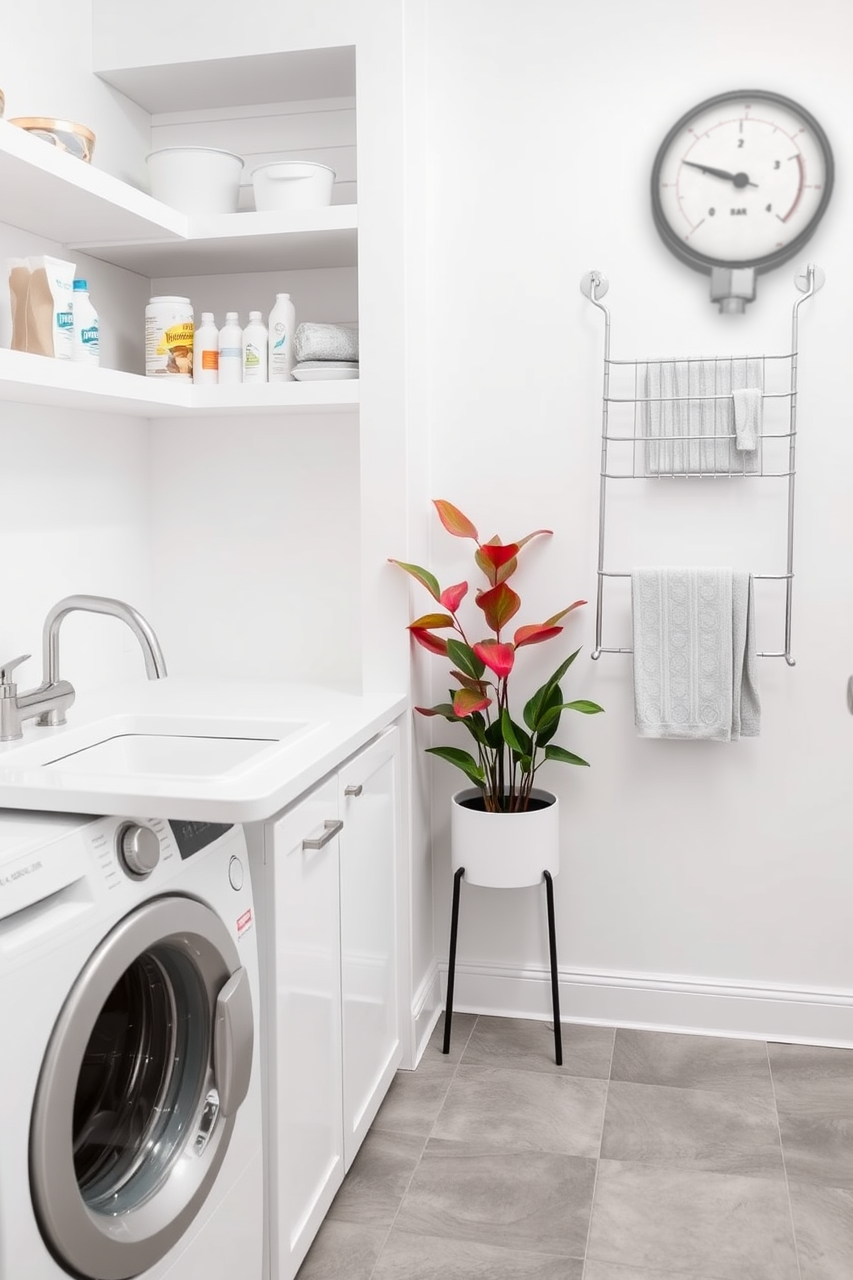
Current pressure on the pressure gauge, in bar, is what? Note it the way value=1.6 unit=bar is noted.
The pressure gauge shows value=1 unit=bar
